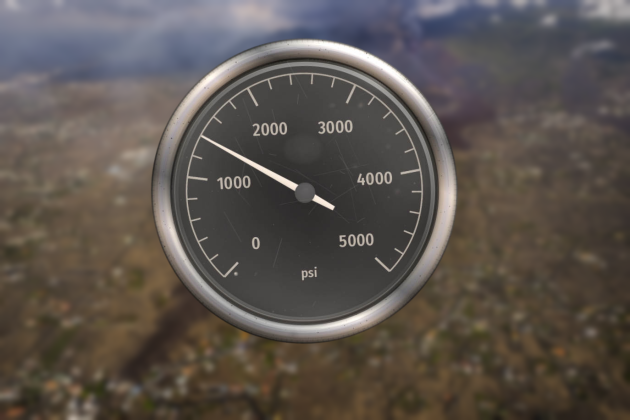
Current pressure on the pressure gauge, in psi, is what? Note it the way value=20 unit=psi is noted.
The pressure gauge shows value=1400 unit=psi
